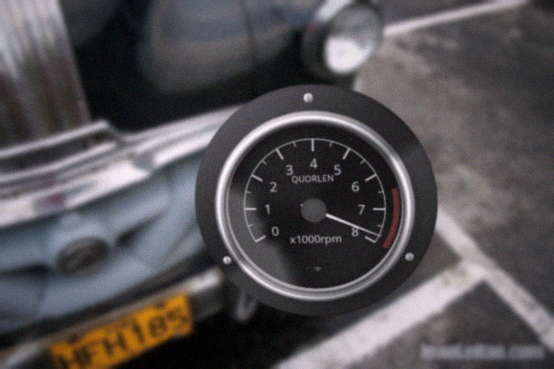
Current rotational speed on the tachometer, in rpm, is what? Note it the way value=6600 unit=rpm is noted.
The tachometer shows value=7750 unit=rpm
